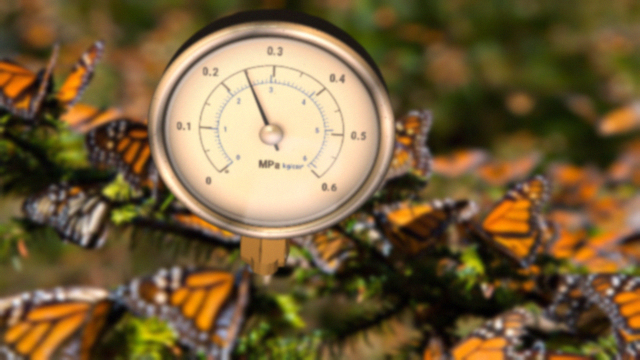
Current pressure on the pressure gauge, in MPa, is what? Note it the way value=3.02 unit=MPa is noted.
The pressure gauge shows value=0.25 unit=MPa
